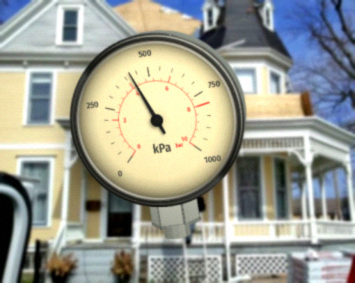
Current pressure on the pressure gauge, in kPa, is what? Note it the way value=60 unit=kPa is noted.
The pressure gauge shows value=425 unit=kPa
